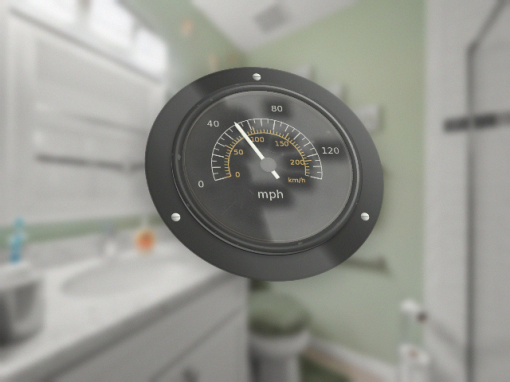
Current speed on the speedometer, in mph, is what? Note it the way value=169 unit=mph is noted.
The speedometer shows value=50 unit=mph
